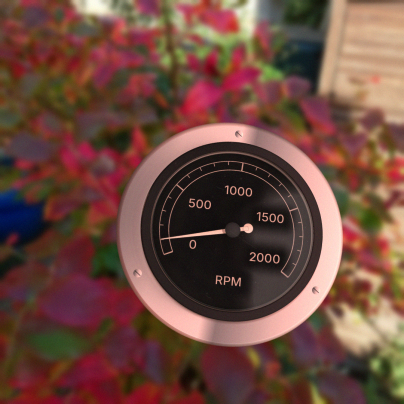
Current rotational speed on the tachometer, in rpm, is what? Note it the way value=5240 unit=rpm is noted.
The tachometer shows value=100 unit=rpm
